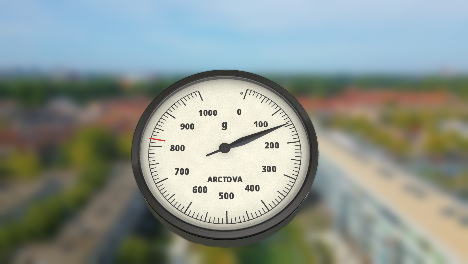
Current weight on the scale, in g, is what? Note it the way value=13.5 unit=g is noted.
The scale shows value=150 unit=g
